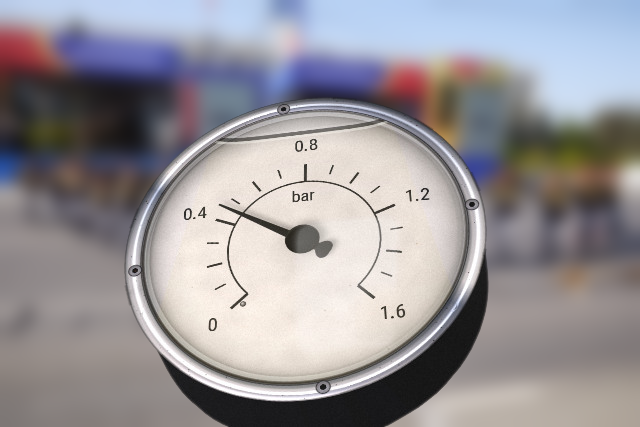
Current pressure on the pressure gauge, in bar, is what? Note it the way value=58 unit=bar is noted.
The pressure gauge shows value=0.45 unit=bar
